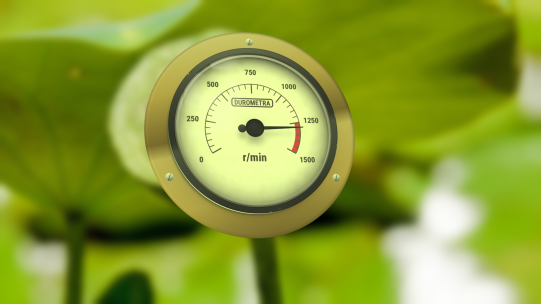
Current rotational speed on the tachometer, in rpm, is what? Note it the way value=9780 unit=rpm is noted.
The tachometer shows value=1300 unit=rpm
